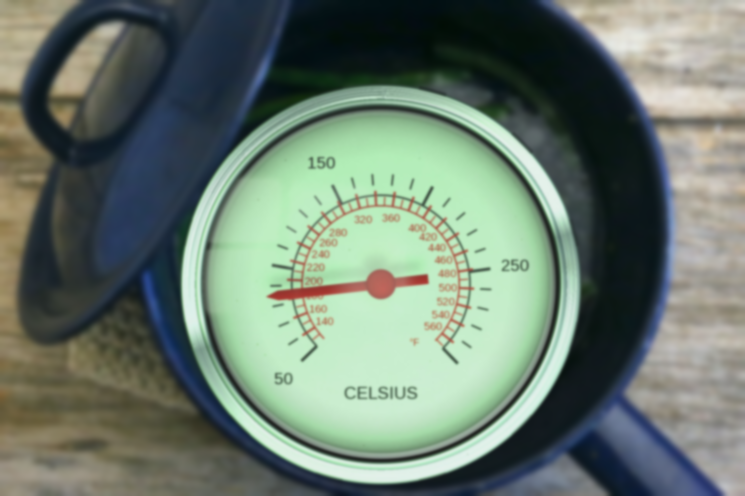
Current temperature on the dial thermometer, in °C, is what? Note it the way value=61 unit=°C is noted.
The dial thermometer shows value=85 unit=°C
